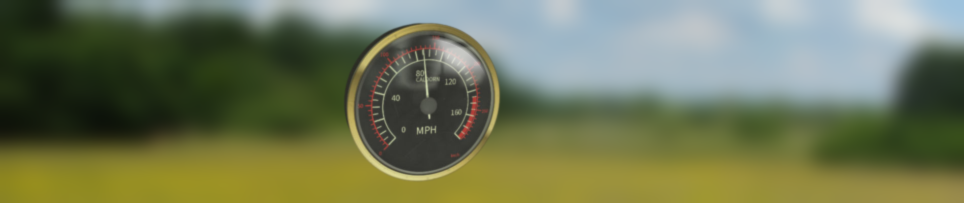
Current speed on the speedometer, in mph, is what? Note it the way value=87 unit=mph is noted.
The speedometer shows value=85 unit=mph
